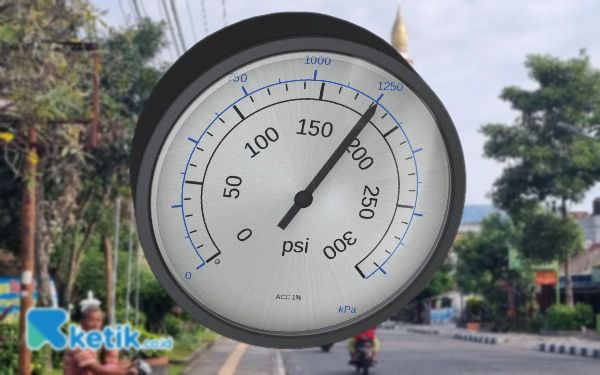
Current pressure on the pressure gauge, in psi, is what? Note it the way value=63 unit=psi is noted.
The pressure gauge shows value=180 unit=psi
